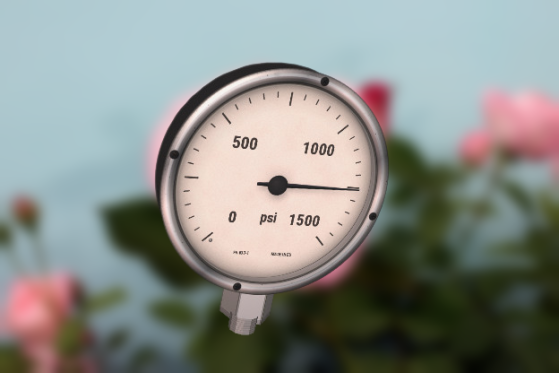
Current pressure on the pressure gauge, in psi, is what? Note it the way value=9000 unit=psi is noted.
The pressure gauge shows value=1250 unit=psi
